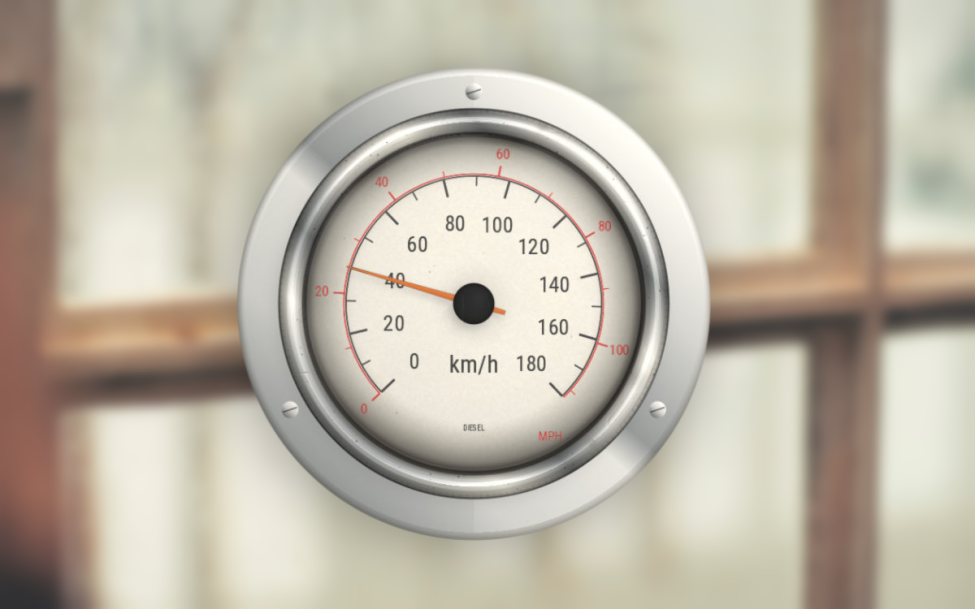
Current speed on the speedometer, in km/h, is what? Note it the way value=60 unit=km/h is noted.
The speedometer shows value=40 unit=km/h
